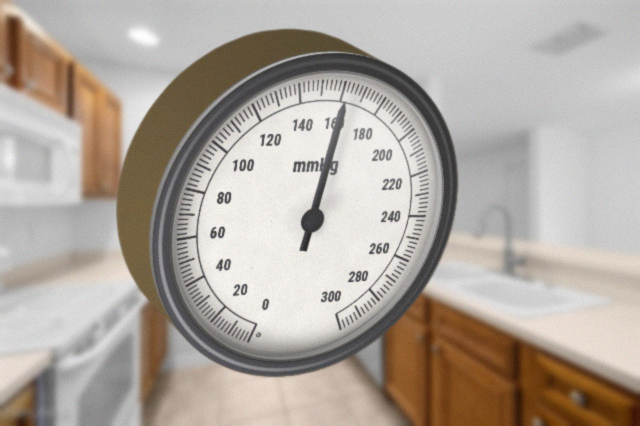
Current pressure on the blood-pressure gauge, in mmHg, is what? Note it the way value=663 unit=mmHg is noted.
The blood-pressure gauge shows value=160 unit=mmHg
